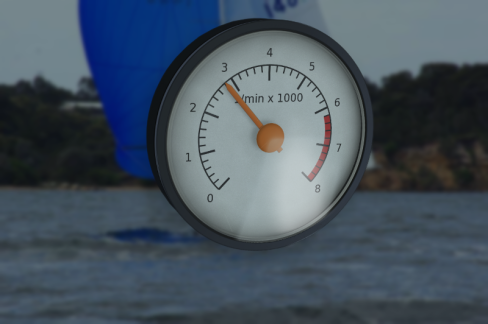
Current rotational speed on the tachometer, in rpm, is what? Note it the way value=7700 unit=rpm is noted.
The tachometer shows value=2800 unit=rpm
